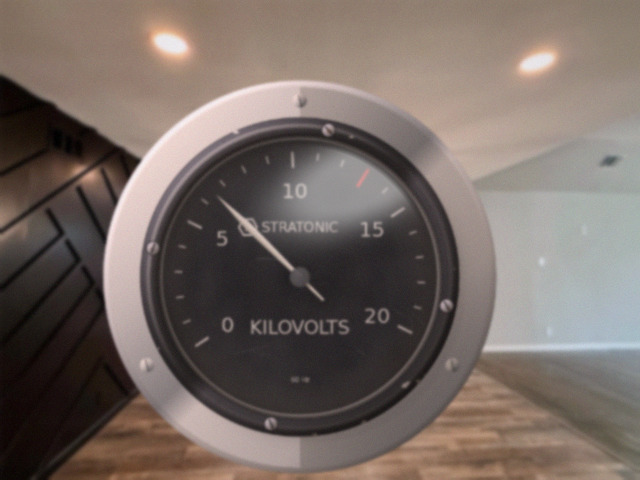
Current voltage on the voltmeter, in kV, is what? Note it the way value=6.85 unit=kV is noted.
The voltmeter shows value=6.5 unit=kV
